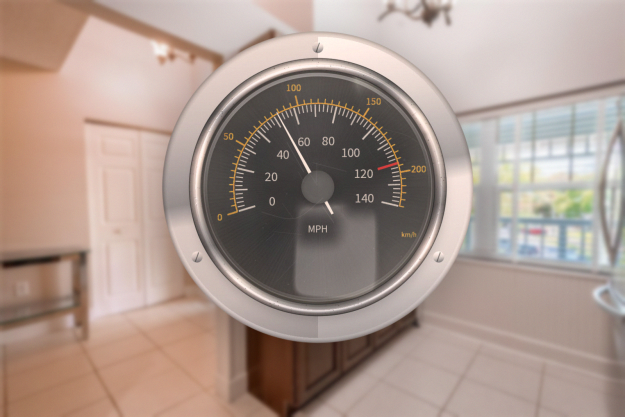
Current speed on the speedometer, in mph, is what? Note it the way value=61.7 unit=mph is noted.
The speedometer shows value=52 unit=mph
